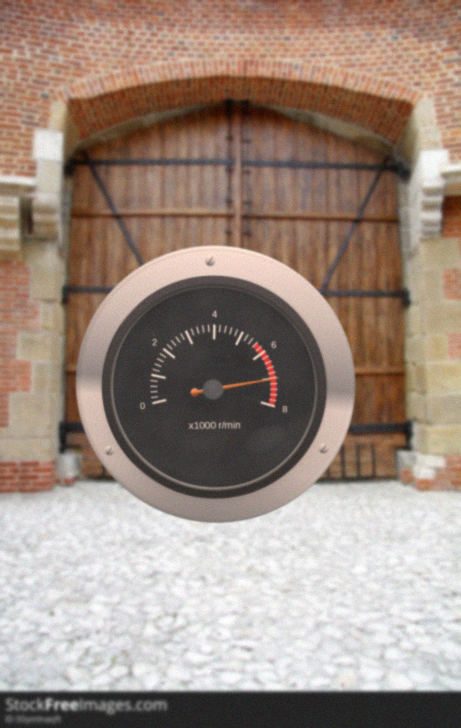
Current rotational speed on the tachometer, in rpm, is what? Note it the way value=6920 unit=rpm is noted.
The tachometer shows value=7000 unit=rpm
